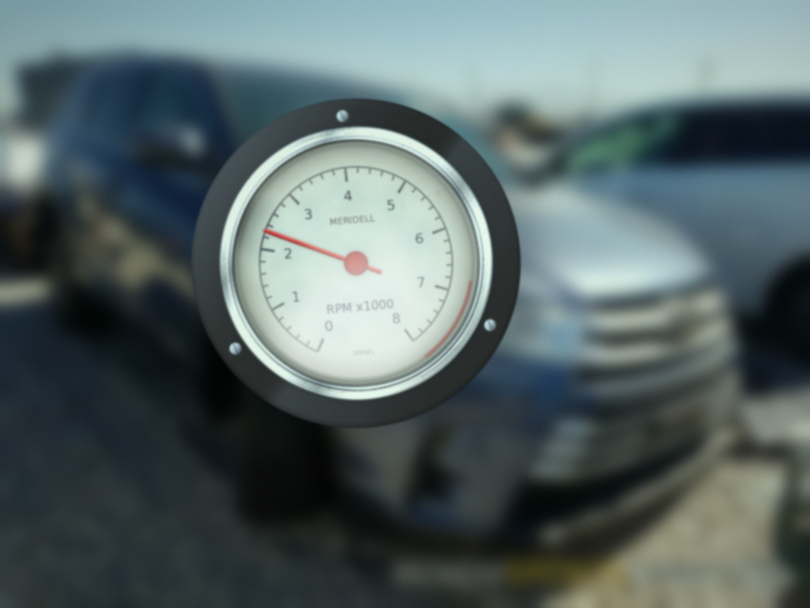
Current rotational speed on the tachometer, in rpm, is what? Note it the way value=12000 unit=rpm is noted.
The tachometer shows value=2300 unit=rpm
